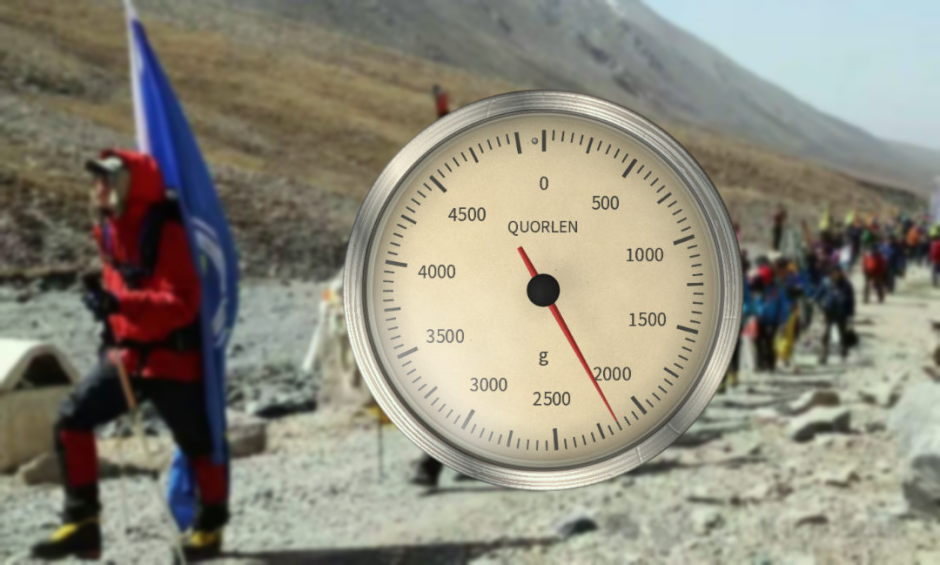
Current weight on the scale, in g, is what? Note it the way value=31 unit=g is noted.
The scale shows value=2150 unit=g
